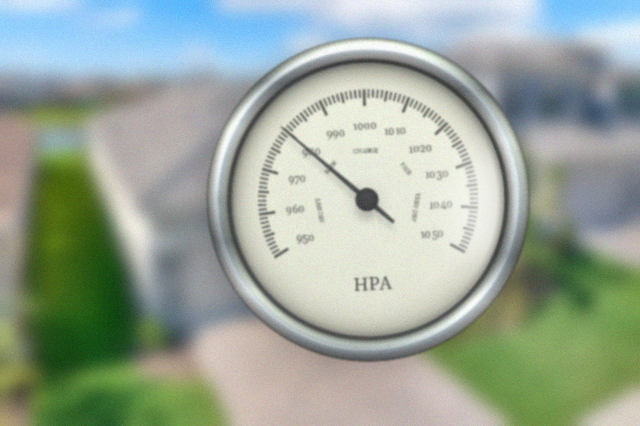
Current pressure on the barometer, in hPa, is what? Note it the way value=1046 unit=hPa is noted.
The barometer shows value=980 unit=hPa
